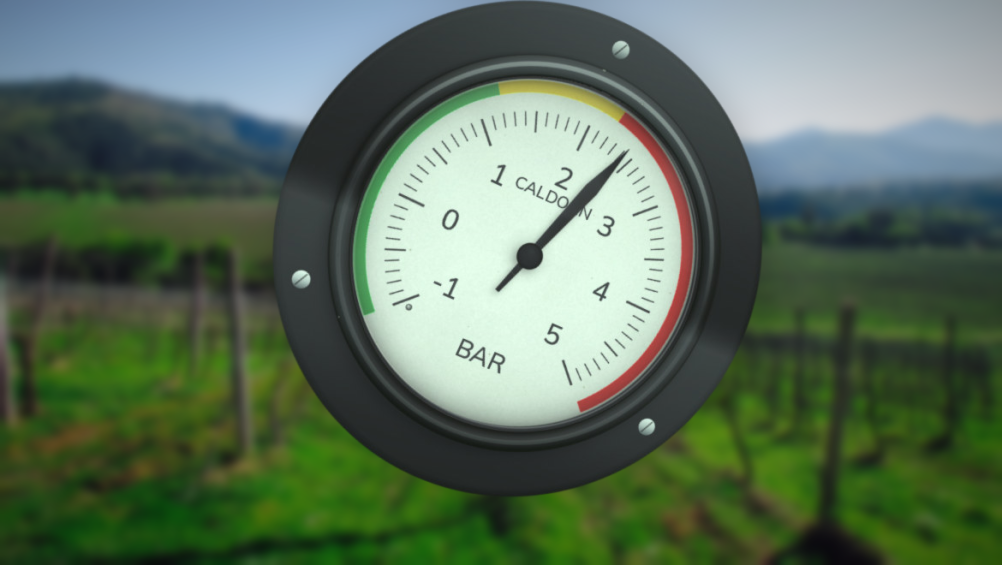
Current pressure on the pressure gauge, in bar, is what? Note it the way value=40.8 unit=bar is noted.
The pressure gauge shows value=2.4 unit=bar
